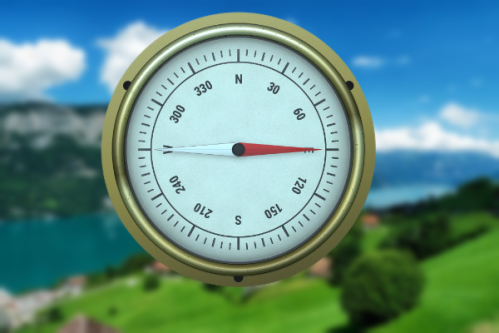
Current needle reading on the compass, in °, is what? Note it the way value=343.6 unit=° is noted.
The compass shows value=90 unit=°
